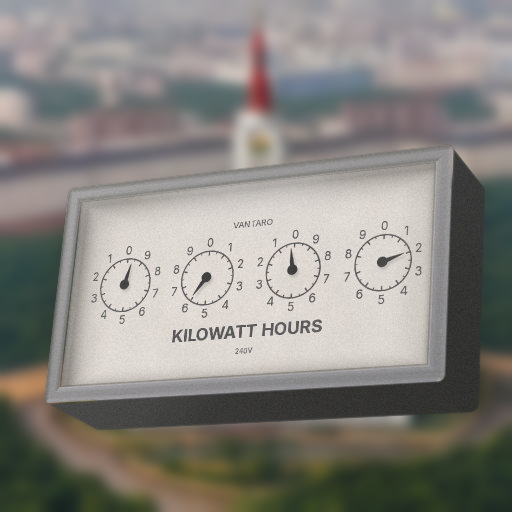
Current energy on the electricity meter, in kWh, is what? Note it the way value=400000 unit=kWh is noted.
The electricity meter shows value=9602 unit=kWh
